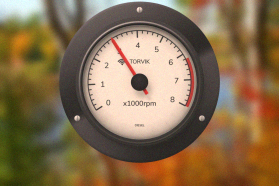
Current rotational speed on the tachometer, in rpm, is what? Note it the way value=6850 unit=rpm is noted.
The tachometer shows value=3000 unit=rpm
